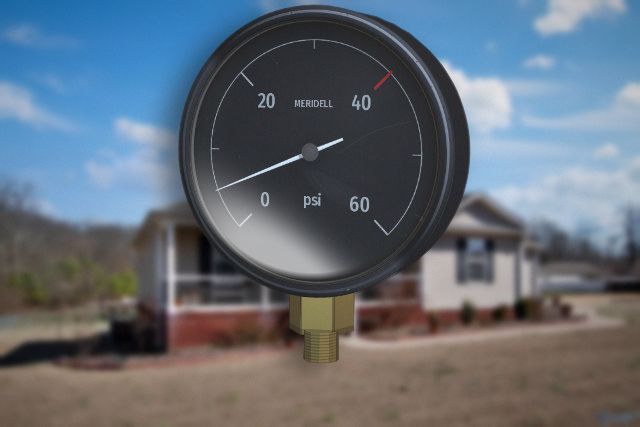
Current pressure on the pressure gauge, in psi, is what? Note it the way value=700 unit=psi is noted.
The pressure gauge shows value=5 unit=psi
